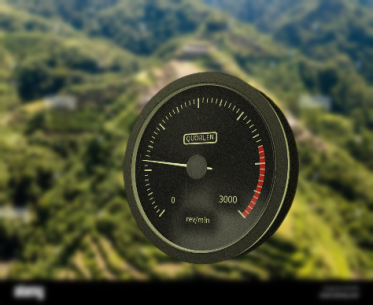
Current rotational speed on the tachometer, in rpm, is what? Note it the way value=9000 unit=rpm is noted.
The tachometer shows value=600 unit=rpm
